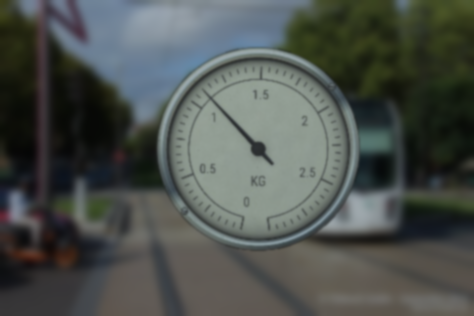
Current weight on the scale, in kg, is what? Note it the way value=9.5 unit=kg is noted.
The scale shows value=1.1 unit=kg
